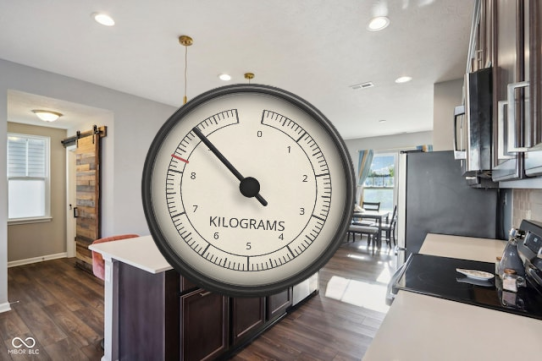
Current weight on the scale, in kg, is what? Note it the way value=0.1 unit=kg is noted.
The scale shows value=9 unit=kg
